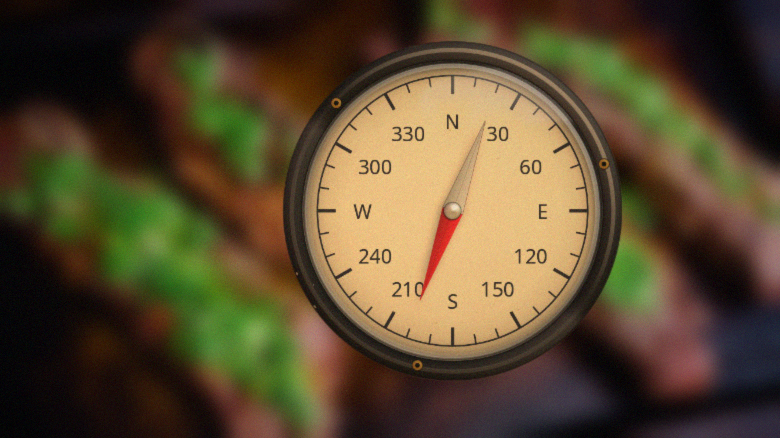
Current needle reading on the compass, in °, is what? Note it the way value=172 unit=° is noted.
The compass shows value=200 unit=°
